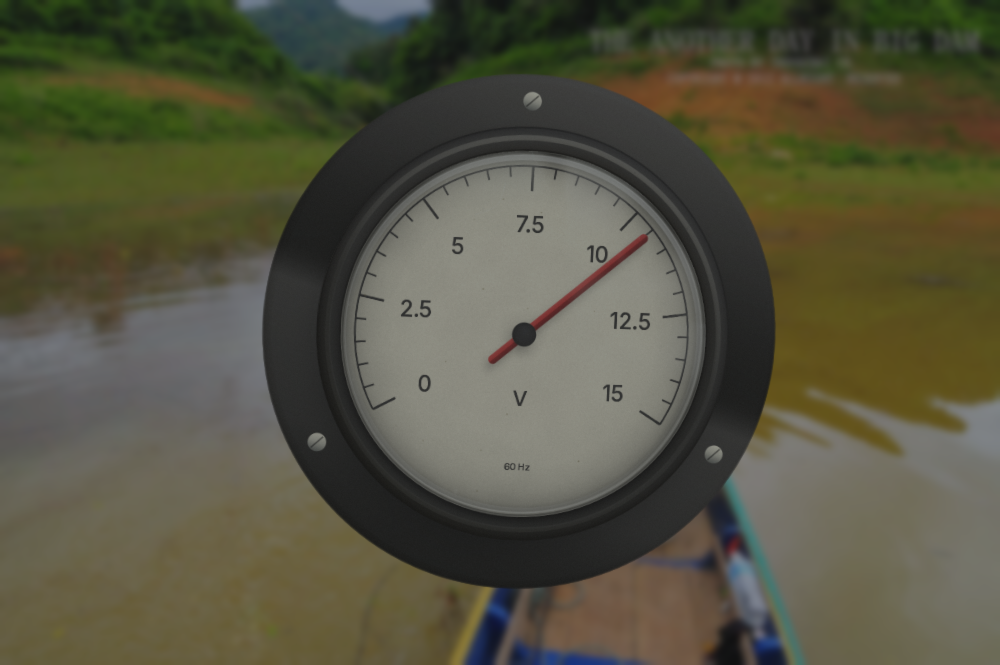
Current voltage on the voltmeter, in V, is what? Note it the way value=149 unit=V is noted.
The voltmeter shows value=10.5 unit=V
